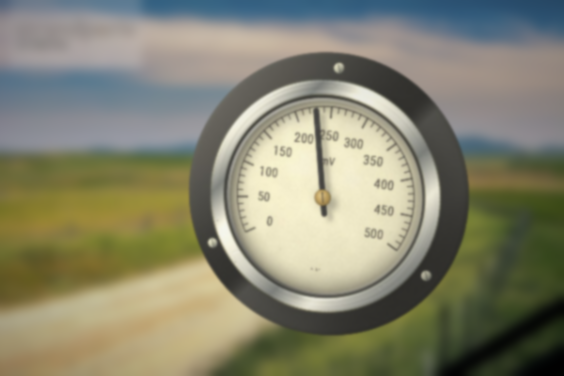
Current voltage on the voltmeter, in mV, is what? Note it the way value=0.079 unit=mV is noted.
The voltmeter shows value=230 unit=mV
